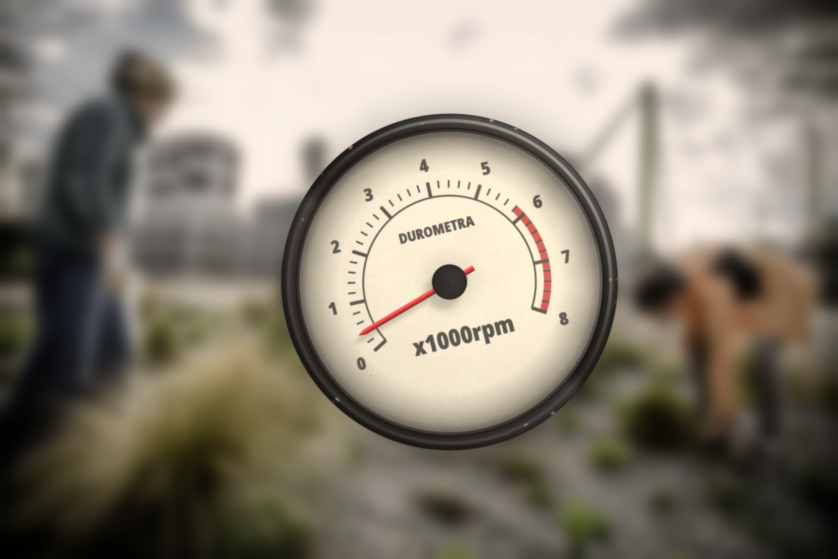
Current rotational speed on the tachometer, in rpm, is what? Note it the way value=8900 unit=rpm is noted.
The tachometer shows value=400 unit=rpm
